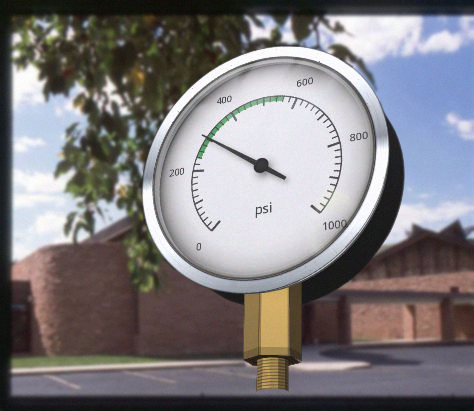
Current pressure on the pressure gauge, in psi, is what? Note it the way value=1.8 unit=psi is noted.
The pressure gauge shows value=300 unit=psi
